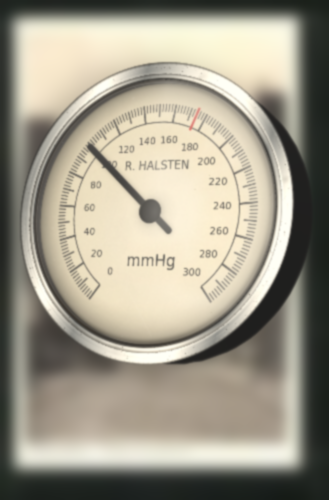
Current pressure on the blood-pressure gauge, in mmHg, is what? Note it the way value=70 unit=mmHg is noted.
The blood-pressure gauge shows value=100 unit=mmHg
